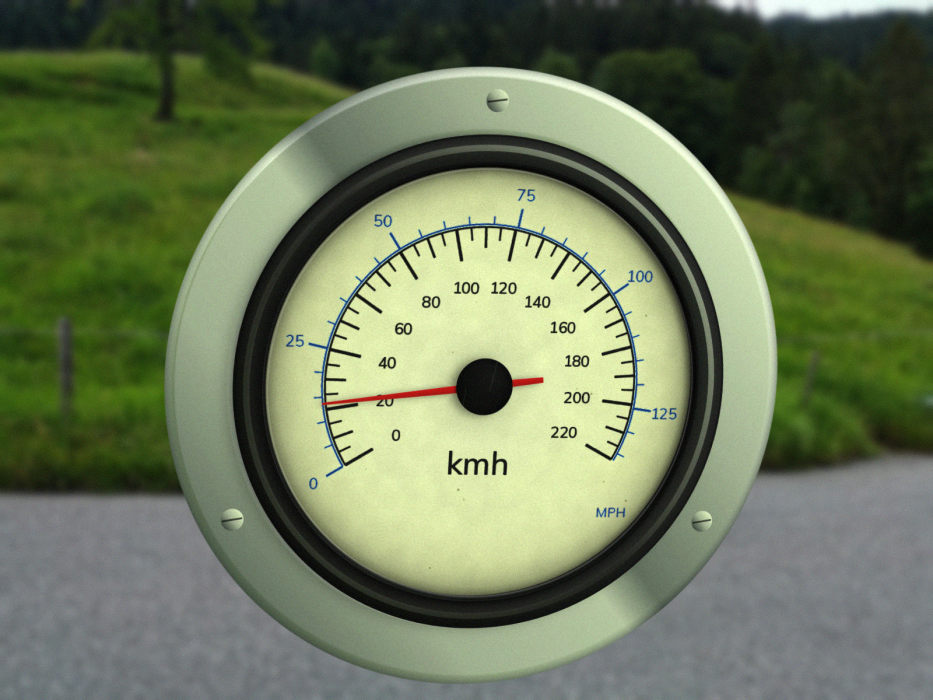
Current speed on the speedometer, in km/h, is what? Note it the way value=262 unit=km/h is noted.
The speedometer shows value=22.5 unit=km/h
